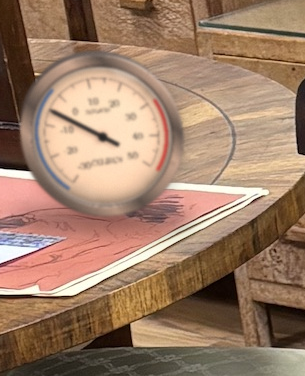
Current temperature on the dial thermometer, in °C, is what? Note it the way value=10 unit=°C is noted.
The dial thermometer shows value=-5 unit=°C
